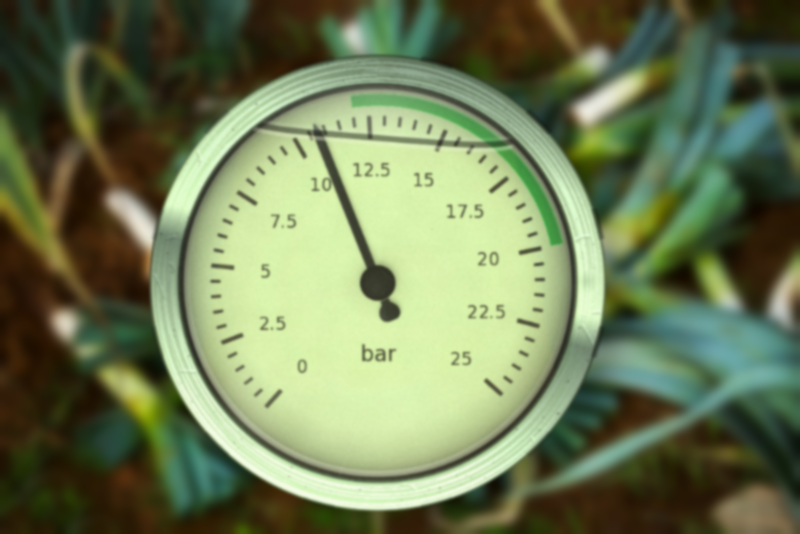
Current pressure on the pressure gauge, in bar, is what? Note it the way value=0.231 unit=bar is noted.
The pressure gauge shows value=10.75 unit=bar
